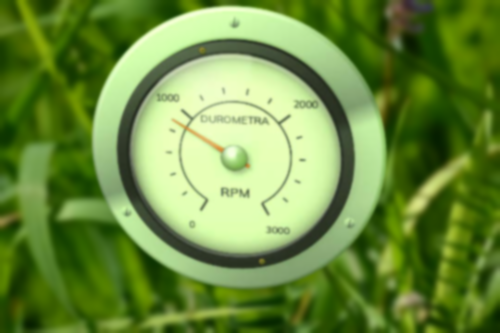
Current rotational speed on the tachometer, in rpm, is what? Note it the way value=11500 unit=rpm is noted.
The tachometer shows value=900 unit=rpm
